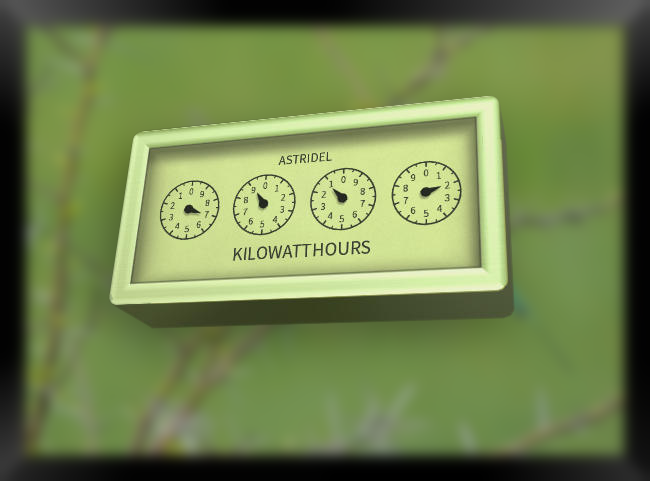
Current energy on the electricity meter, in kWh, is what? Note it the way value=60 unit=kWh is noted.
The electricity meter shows value=6912 unit=kWh
